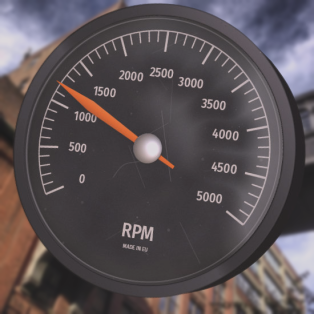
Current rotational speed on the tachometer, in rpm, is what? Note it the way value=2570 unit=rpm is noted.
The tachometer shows value=1200 unit=rpm
